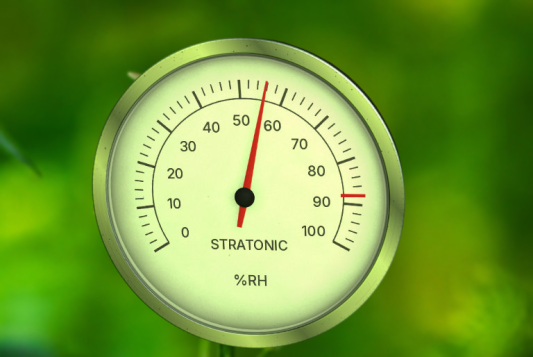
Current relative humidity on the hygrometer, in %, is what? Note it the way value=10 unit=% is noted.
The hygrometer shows value=56 unit=%
